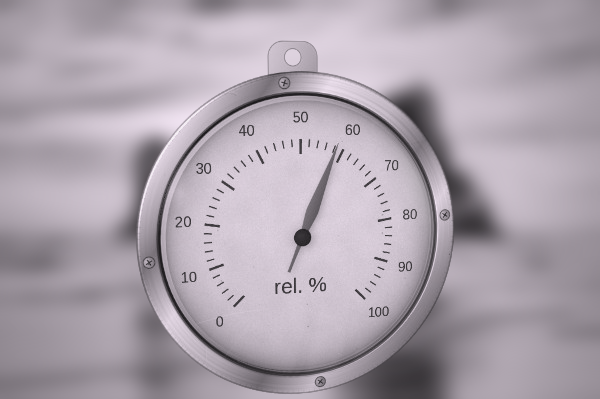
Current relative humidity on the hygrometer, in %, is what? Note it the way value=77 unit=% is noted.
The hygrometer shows value=58 unit=%
